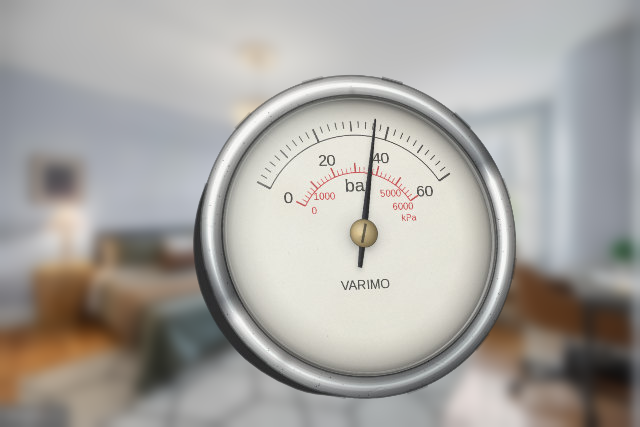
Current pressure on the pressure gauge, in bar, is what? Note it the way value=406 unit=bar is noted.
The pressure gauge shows value=36 unit=bar
